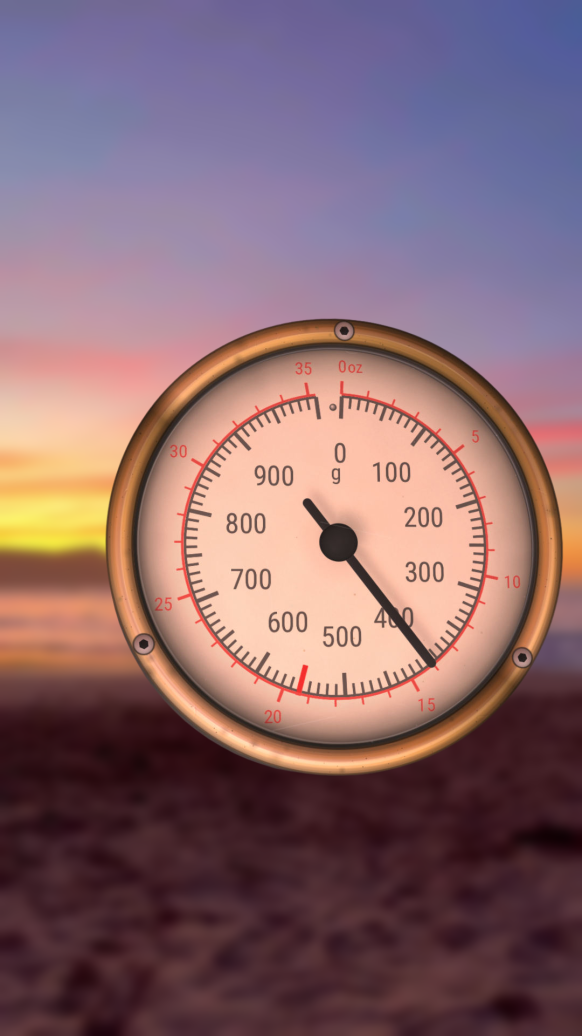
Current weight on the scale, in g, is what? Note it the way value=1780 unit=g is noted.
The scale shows value=400 unit=g
